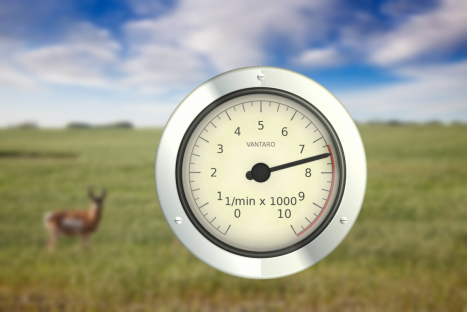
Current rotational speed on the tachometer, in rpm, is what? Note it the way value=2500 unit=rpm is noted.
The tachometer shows value=7500 unit=rpm
